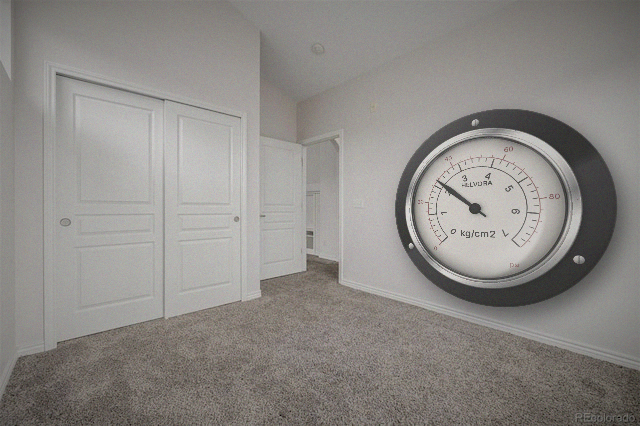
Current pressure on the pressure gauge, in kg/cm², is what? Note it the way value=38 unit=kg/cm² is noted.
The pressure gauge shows value=2.2 unit=kg/cm²
